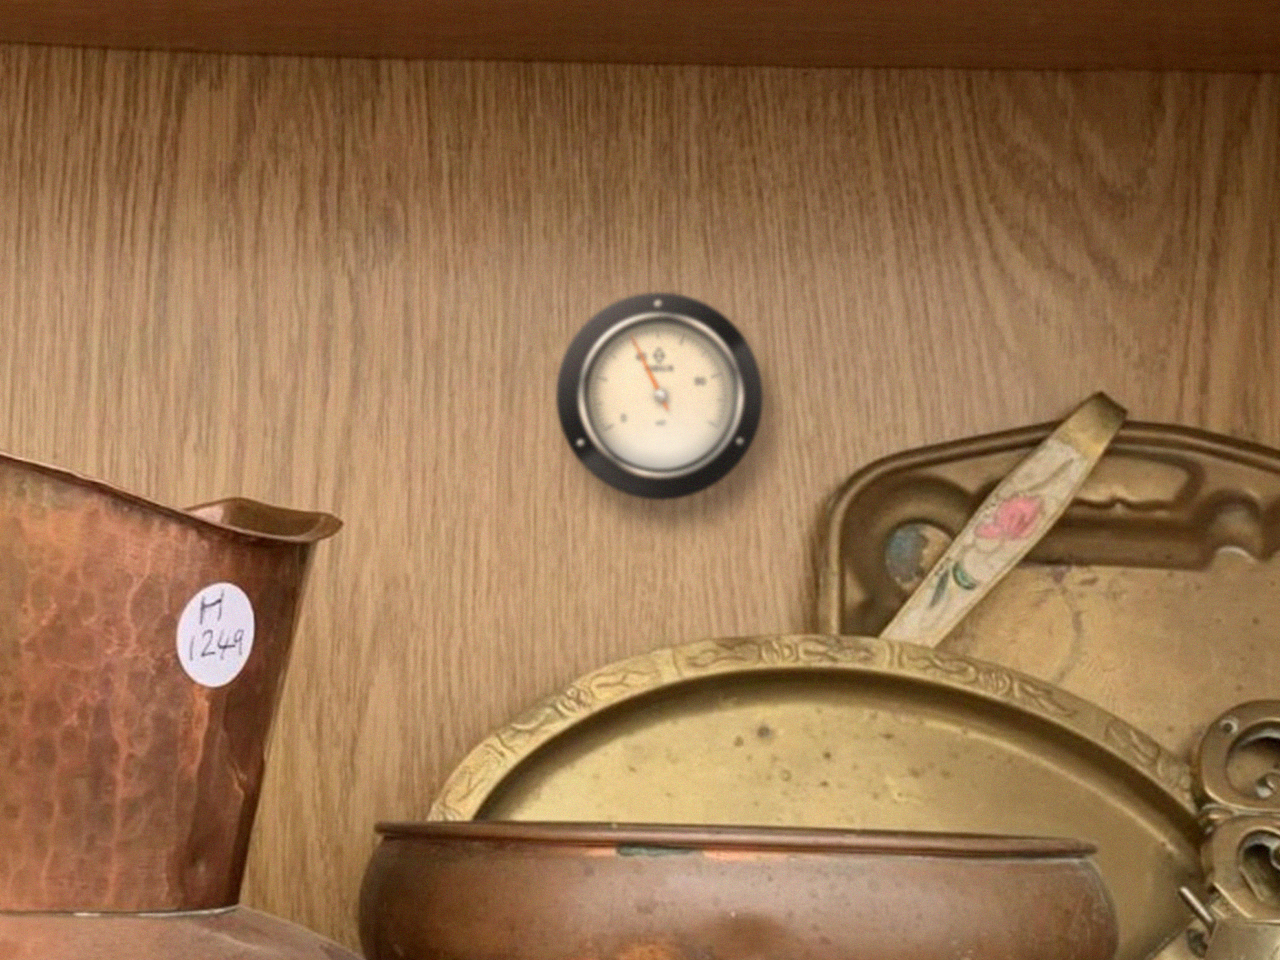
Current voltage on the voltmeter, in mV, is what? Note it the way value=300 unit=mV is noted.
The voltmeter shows value=40 unit=mV
